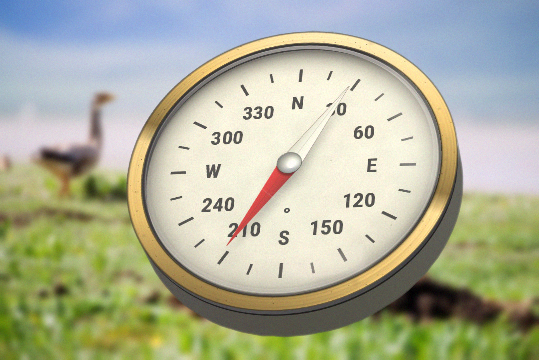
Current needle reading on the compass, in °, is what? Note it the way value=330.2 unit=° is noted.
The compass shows value=210 unit=°
